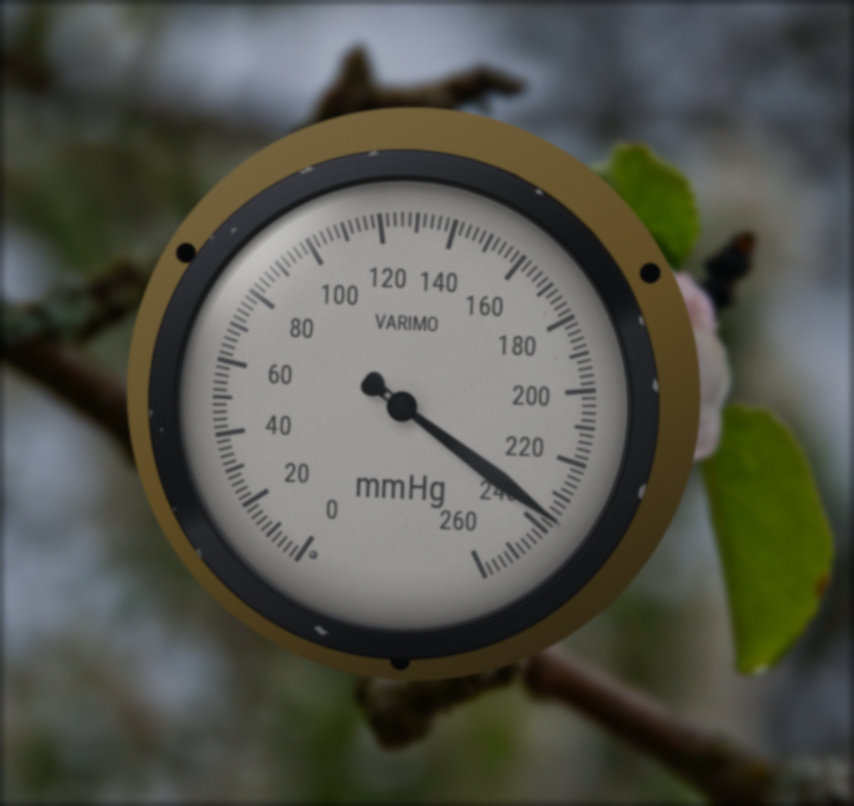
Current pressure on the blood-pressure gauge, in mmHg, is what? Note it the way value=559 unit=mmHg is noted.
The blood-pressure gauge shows value=236 unit=mmHg
